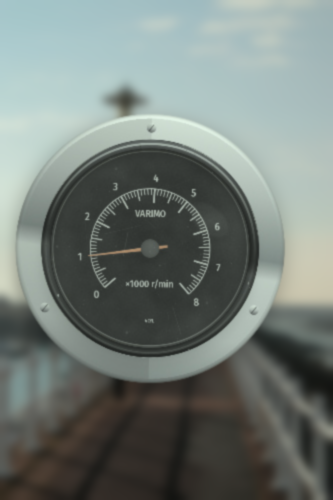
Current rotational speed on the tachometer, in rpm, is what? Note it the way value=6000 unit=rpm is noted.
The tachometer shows value=1000 unit=rpm
